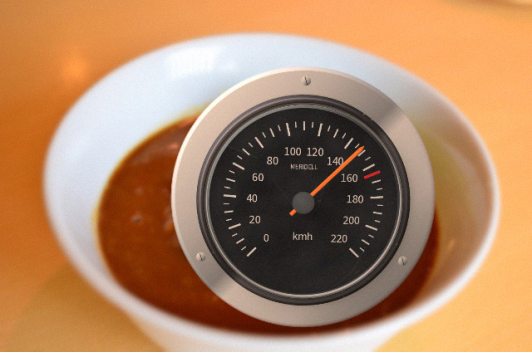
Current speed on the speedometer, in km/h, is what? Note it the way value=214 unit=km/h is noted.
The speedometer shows value=147.5 unit=km/h
